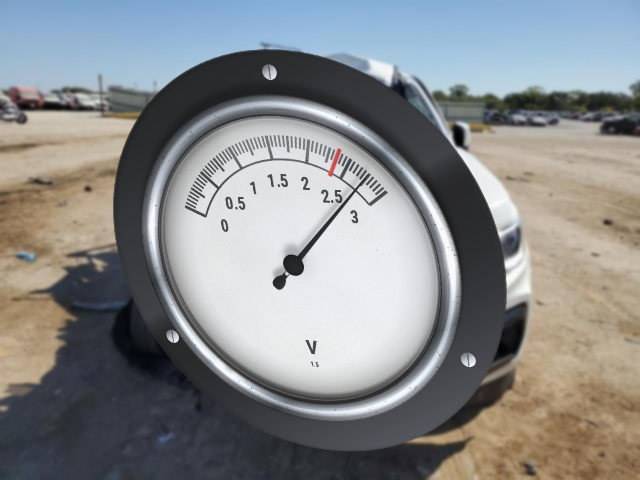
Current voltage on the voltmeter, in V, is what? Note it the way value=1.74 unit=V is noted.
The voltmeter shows value=2.75 unit=V
